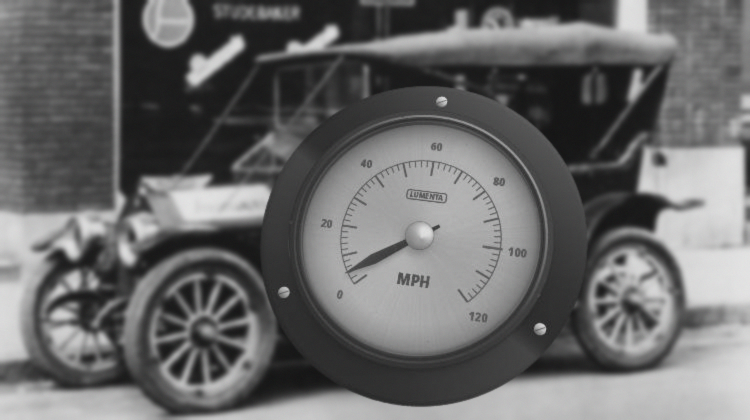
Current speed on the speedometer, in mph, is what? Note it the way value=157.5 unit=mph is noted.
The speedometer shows value=4 unit=mph
